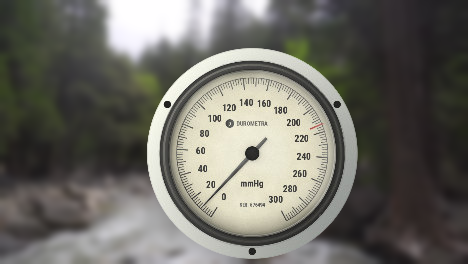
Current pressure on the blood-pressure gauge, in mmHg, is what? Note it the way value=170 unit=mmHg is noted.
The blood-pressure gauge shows value=10 unit=mmHg
